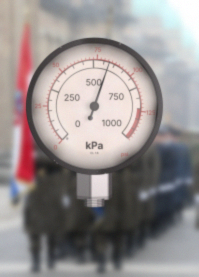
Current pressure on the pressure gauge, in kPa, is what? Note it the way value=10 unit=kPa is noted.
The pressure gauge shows value=575 unit=kPa
